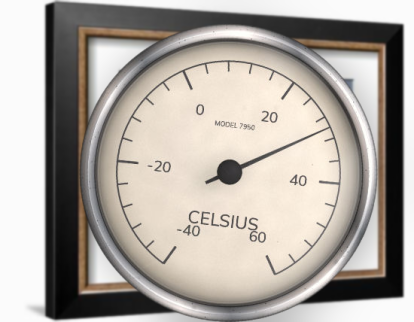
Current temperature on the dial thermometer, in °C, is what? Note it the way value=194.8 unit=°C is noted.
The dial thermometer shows value=30 unit=°C
